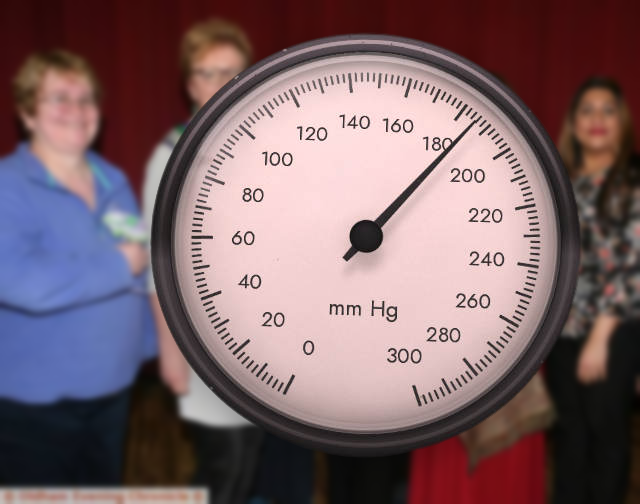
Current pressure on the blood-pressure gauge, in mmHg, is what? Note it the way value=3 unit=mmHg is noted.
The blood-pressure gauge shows value=186 unit=mmHg
